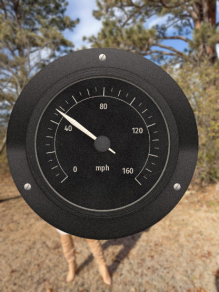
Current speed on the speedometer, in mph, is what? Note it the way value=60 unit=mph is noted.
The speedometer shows value=47.5 unit=mph
